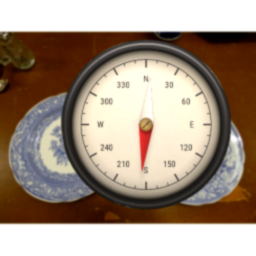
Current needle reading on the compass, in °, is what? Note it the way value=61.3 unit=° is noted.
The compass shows value=185 unit=°
